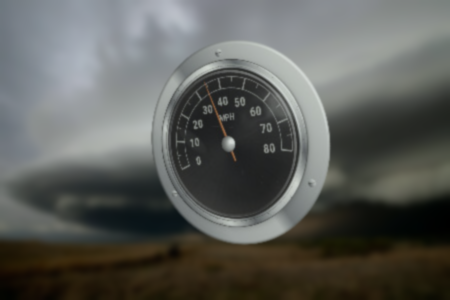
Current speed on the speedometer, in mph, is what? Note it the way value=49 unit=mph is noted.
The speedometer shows value=35 unit=mph
